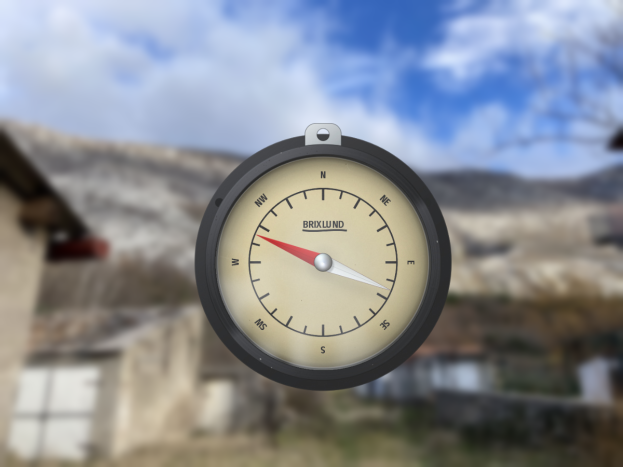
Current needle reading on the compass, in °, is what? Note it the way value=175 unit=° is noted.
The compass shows value=292.5 unit=°
